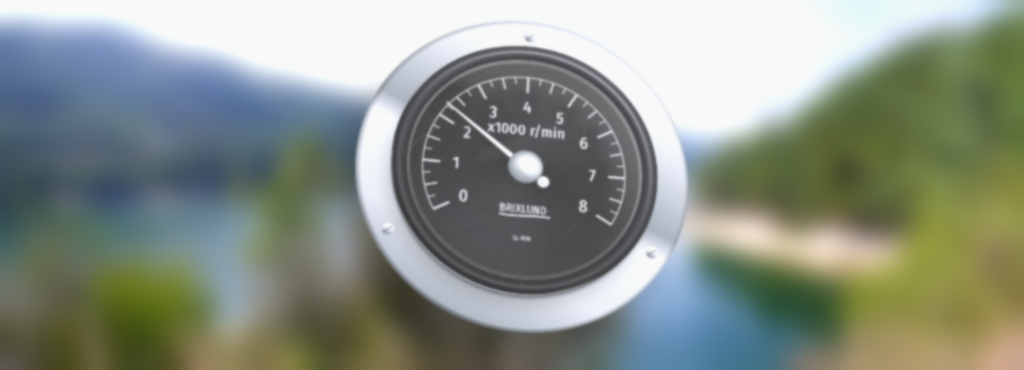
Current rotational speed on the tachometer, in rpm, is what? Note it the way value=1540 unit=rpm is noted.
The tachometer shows value=2250 unit=rpm
